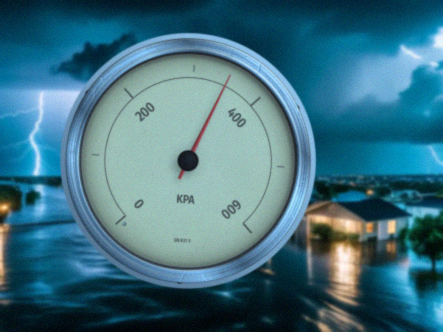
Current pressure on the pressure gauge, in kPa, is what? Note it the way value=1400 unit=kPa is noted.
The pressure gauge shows value=350 unit=kPa
